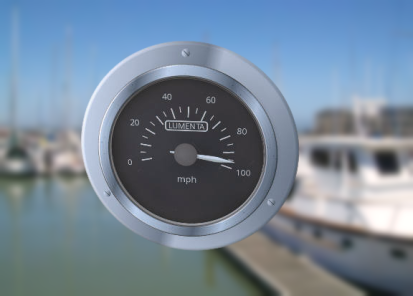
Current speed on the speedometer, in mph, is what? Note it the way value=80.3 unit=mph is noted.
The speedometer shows value=95 unit=mph
